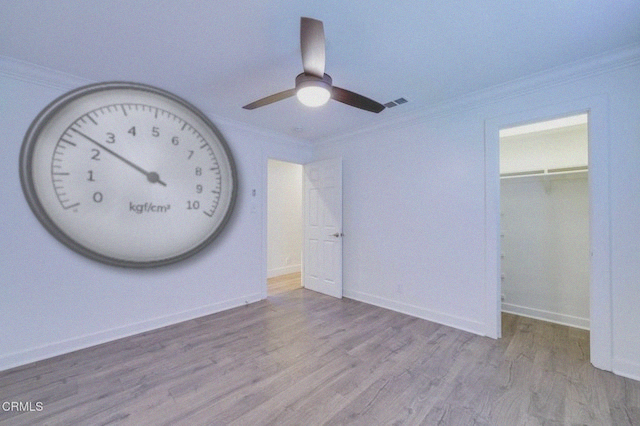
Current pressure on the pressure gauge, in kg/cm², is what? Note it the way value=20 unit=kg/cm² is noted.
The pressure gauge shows value=2.4 unit=kg/cm²
